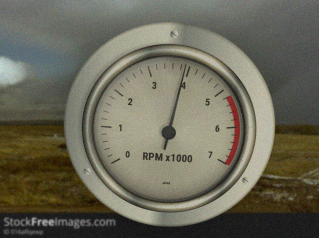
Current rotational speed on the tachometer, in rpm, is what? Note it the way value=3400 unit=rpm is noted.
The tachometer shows value=3900 unit=rpm
